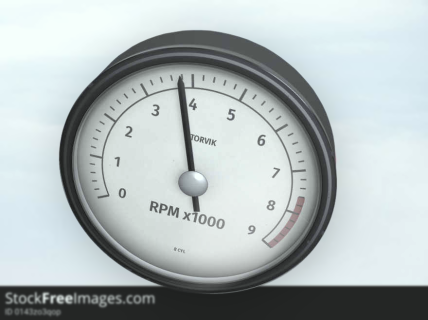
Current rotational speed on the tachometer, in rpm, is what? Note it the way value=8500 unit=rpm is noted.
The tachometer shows value=3800 unit=rpm
